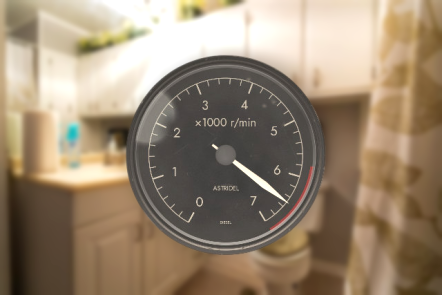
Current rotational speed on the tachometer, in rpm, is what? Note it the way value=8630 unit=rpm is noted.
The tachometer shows value=6500 unit=rpm
